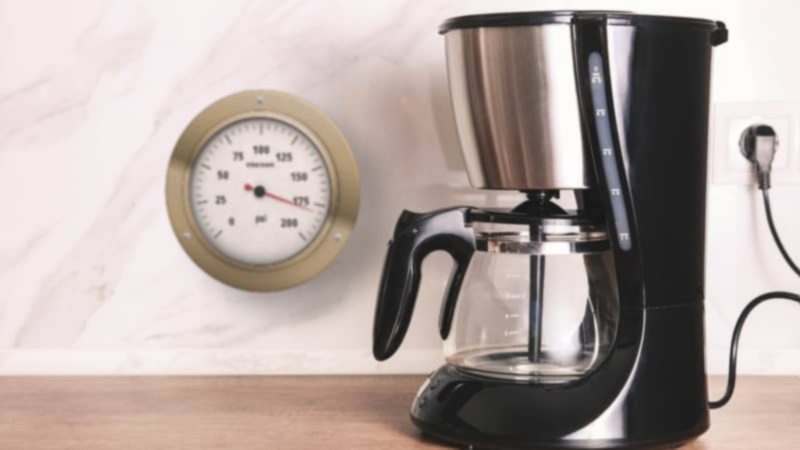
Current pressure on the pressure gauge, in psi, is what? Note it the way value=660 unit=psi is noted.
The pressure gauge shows value=180 unit=psi
